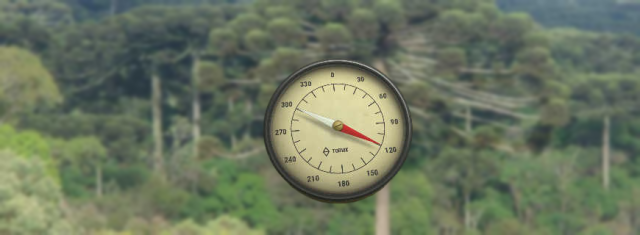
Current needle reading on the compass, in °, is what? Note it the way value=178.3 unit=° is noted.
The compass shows value=120 unit=°
